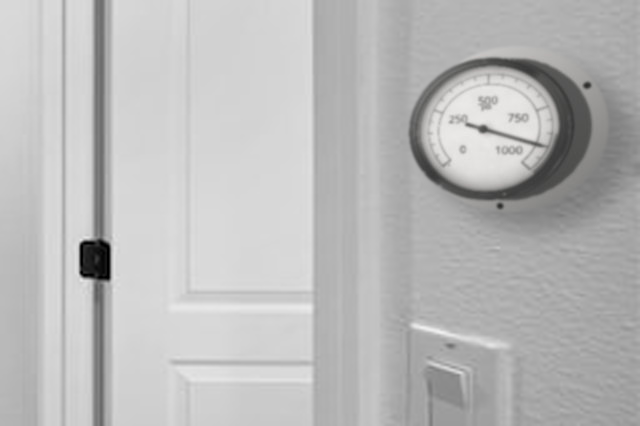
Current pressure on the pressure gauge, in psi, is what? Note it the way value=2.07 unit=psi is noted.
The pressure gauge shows value=900 unit=psi
